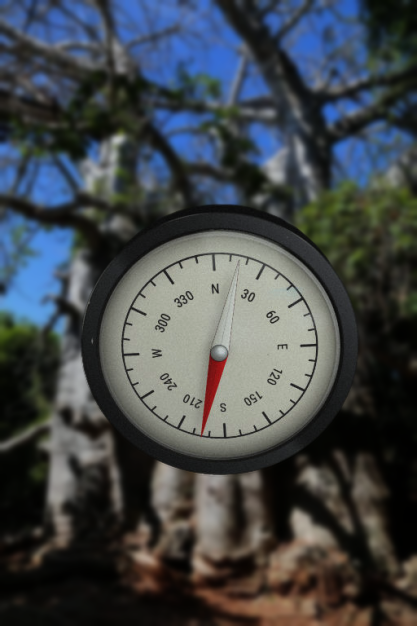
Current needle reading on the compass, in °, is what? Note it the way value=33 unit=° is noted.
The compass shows value=195 unit=°
